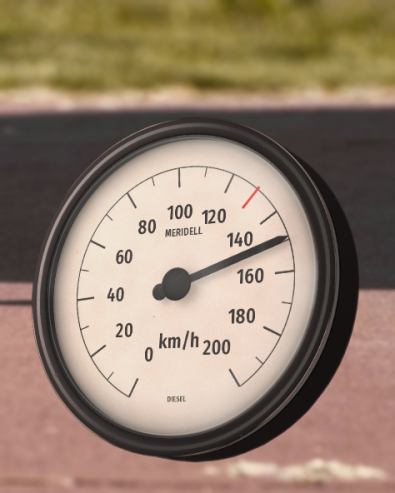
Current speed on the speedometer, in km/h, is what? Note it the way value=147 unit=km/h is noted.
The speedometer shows value=150 unit=km/h
